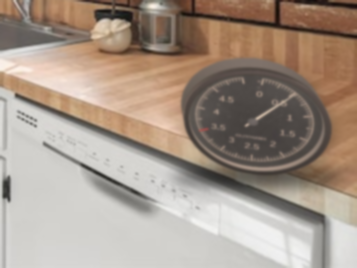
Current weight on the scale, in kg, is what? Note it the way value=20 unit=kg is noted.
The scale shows value=0.5 unit=kg
